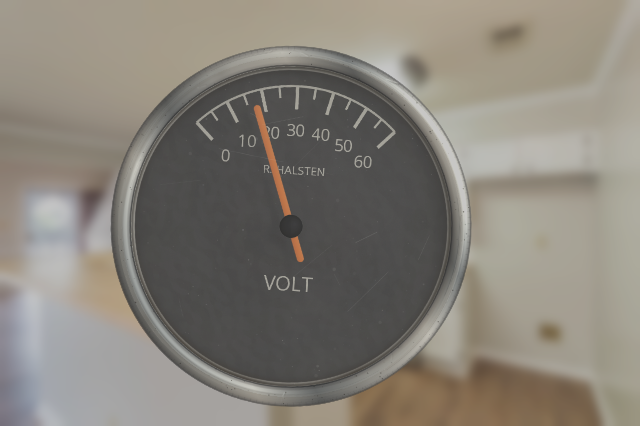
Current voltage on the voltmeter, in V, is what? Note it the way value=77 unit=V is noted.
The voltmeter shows value=17.5 unit=V
